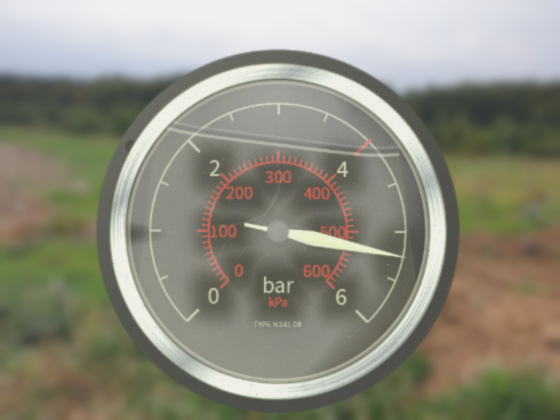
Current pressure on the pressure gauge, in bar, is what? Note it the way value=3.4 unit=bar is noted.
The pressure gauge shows value=5.25 unit=bar
